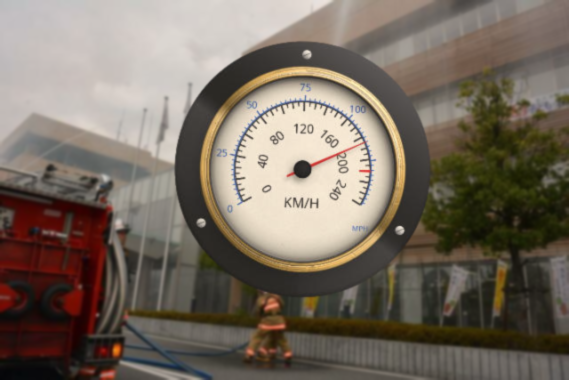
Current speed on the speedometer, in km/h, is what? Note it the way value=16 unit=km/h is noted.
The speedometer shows value=185 unit=km/h
